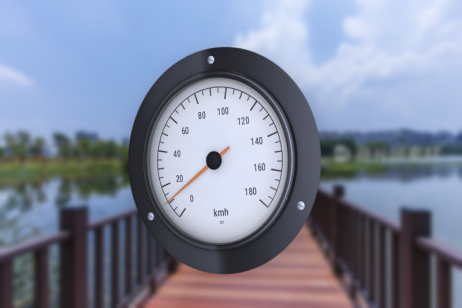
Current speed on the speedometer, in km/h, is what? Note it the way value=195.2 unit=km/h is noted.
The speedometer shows value=10 unit=km/h
